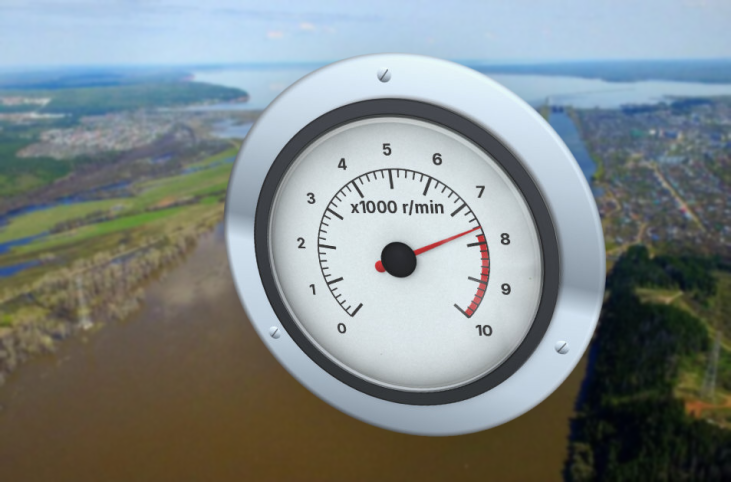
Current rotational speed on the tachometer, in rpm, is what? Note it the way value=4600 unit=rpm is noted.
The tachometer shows value=7600 unit=rpm
